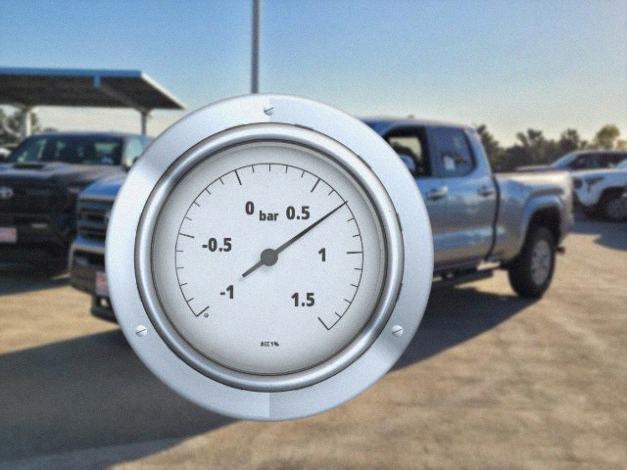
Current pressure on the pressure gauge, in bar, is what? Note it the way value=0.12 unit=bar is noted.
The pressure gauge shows value=0.7 unit=bar
